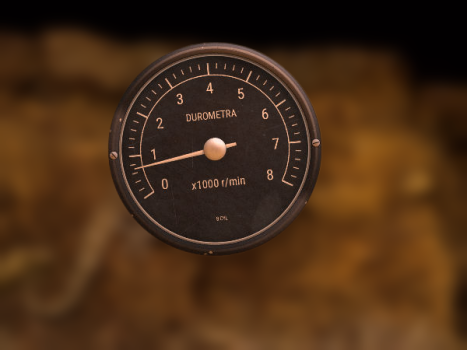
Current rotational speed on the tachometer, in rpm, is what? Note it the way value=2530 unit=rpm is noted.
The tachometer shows value=700 unit=rpm
